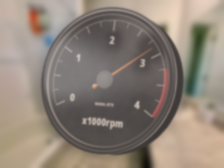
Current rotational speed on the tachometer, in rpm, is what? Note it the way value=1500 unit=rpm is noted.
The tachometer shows value=2875 unit=rpm
